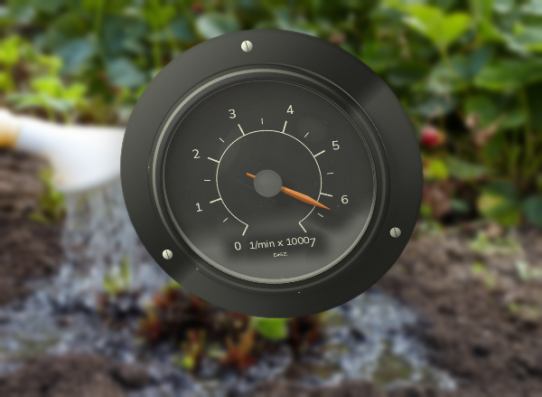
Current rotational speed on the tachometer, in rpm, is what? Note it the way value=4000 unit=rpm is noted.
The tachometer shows value=6250 unit=rpm
